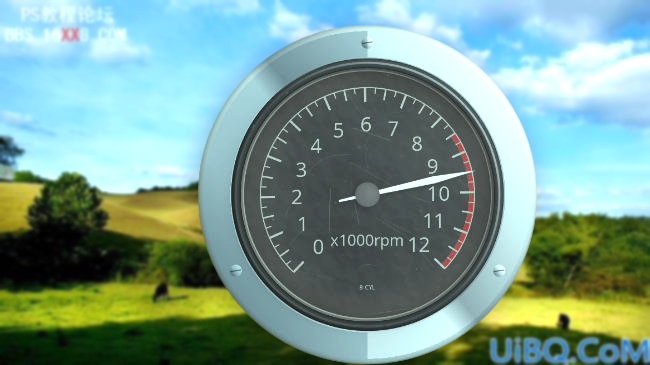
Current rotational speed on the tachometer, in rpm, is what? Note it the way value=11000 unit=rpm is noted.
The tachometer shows value=9500 unit=rpm
